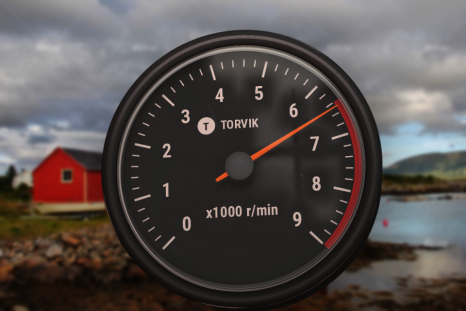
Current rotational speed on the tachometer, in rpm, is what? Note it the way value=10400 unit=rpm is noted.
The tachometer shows value=6500 unit=rpm
